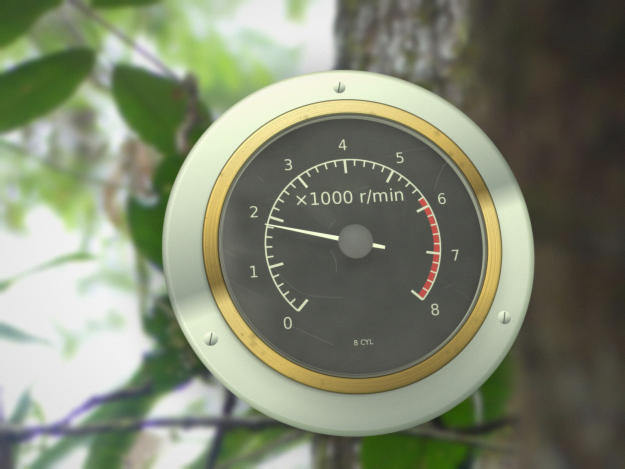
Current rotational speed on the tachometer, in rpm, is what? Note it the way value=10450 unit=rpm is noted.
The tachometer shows value=1800 unit=rpm
